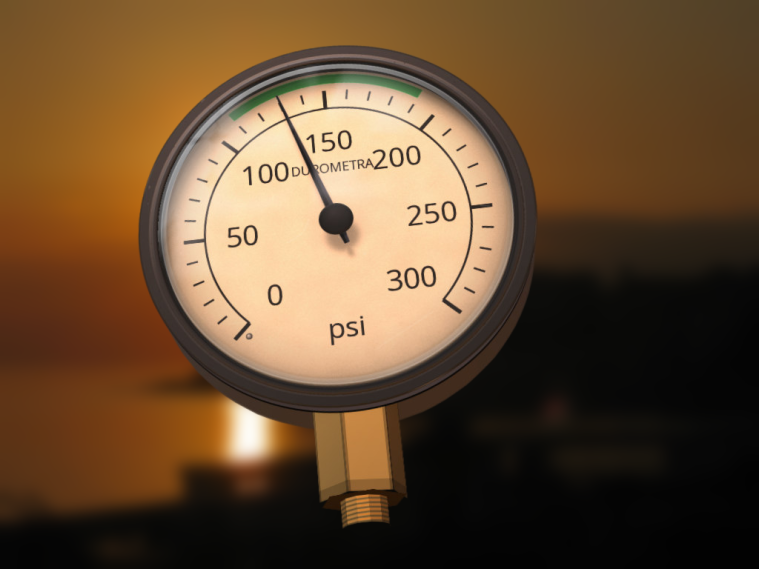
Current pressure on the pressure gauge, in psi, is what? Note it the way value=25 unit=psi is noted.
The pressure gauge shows value=130 unit=psi
